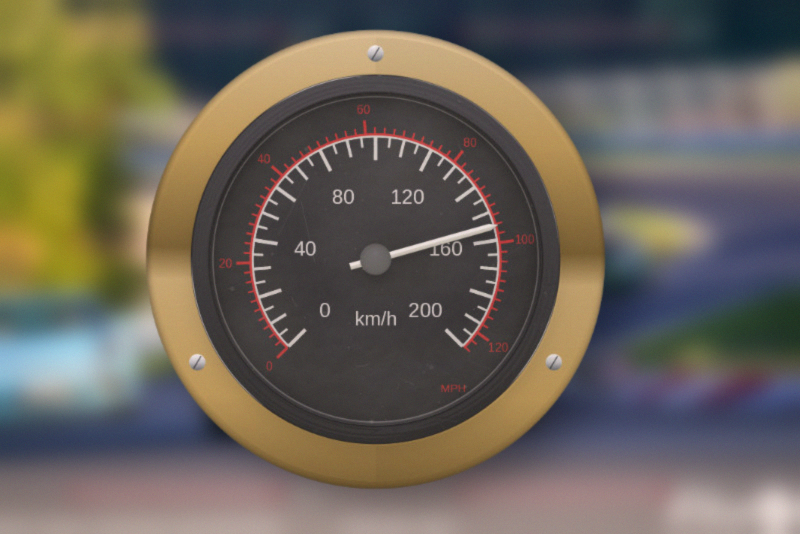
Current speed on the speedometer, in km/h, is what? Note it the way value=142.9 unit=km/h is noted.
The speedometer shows value=155 unit=km/h
